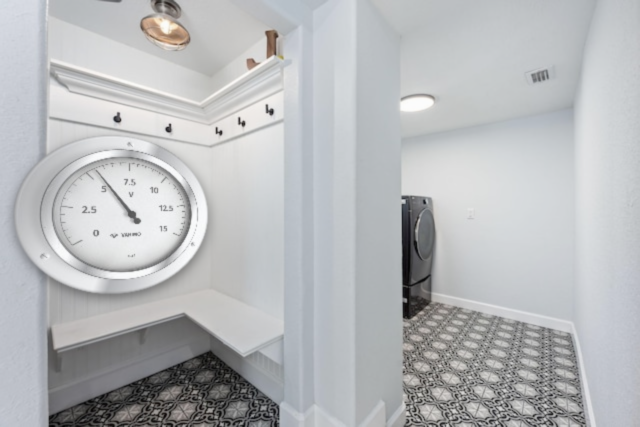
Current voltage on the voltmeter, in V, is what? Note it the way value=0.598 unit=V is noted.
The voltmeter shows value=5.5 unit=V
